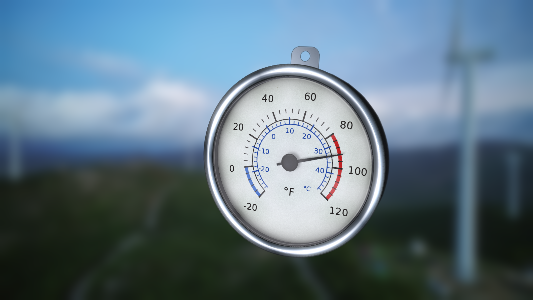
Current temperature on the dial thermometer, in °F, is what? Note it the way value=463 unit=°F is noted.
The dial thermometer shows value=92 unit=°F
